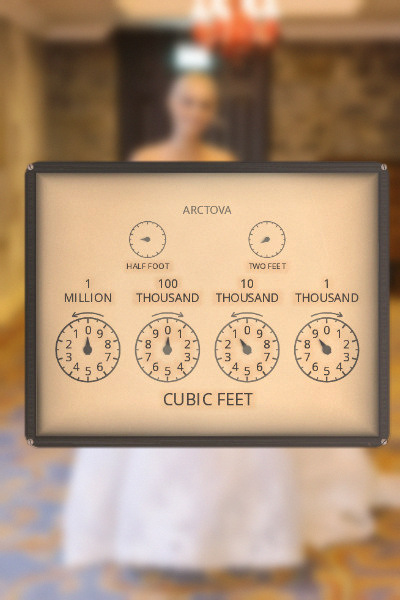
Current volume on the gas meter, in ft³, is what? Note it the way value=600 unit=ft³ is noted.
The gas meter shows value=900 unit=ft³
